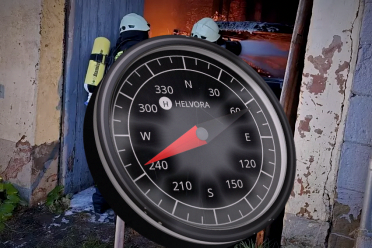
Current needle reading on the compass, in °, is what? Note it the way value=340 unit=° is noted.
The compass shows value=245 unit=°
